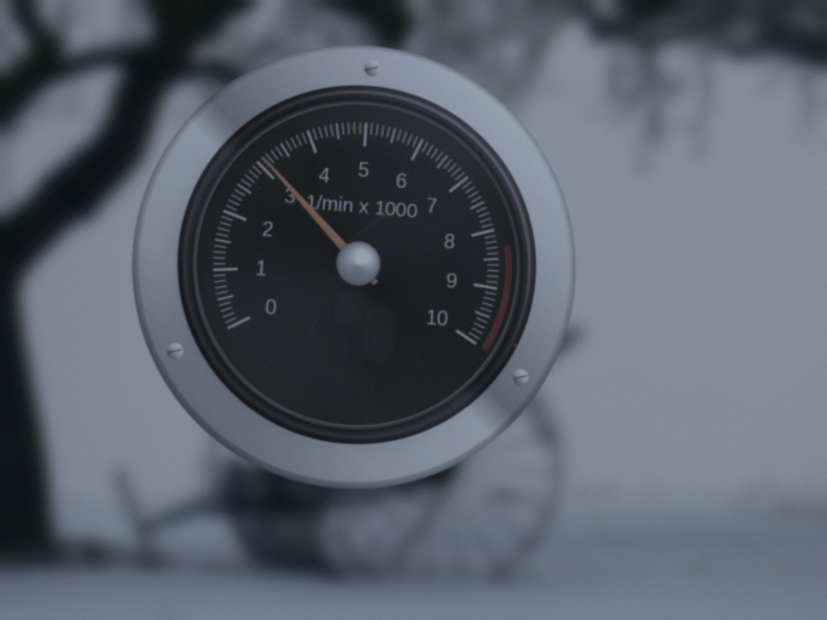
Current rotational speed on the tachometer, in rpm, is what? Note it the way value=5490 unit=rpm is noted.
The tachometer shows value=3100 unit=rpm
